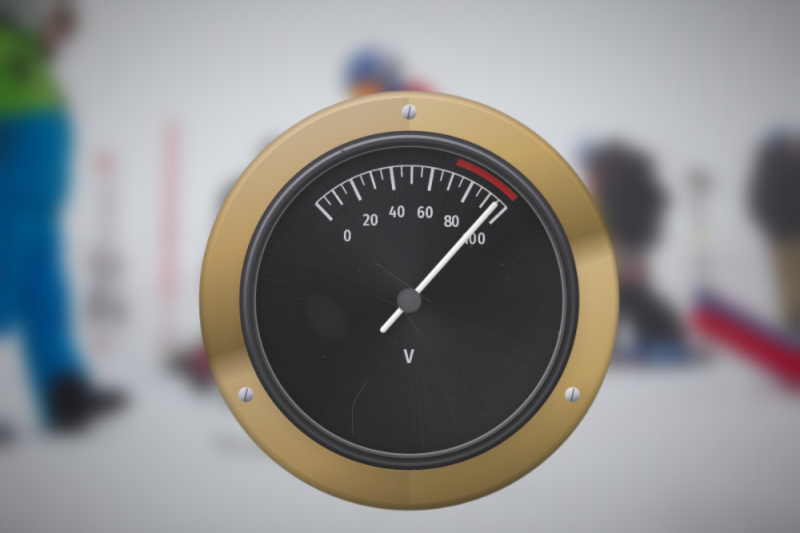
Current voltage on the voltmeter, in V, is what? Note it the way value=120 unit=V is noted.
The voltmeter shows value=95 unit=V
